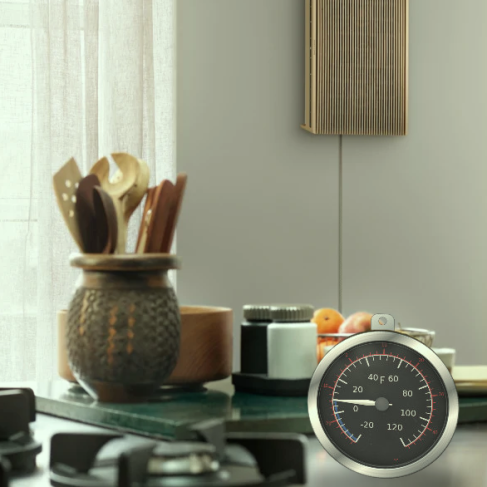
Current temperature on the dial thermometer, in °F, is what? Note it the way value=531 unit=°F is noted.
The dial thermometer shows value=8 unit=°F
